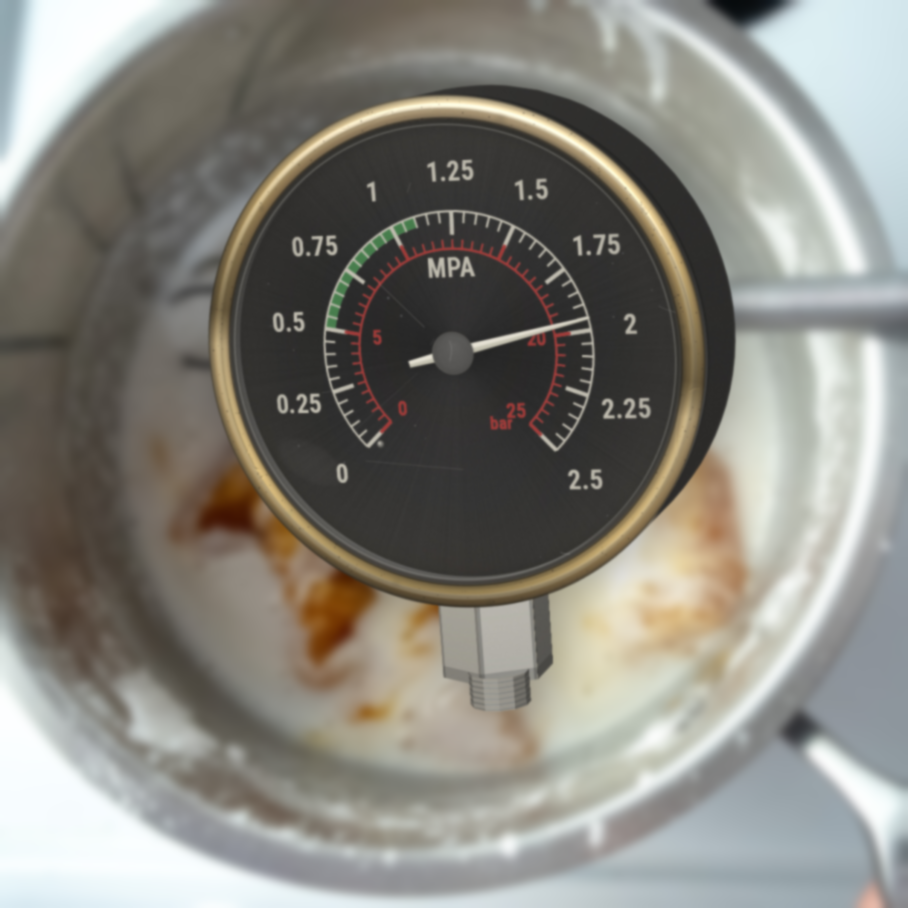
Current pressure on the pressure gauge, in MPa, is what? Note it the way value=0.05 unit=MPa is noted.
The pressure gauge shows value=1.95 unit=MPa
